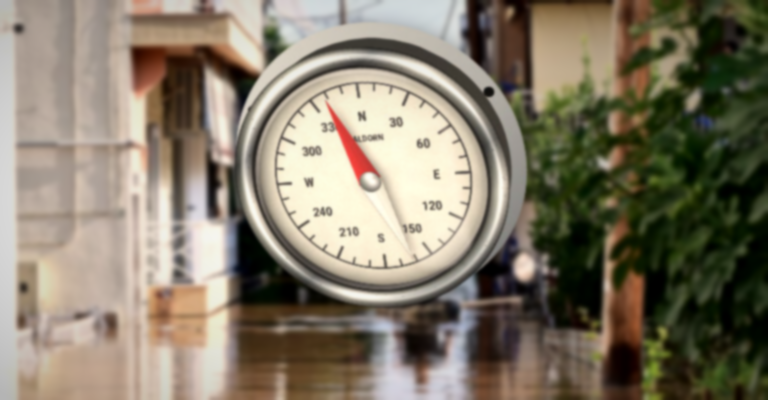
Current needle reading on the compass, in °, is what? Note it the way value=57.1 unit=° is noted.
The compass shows value=340 unit=°
